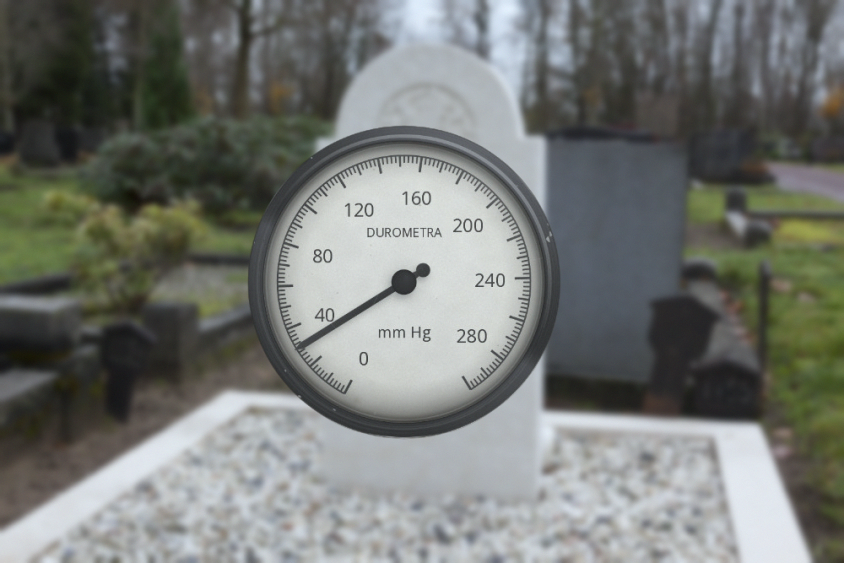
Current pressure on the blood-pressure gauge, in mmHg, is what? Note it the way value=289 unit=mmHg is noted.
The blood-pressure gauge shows value=30 unit=mmHg
